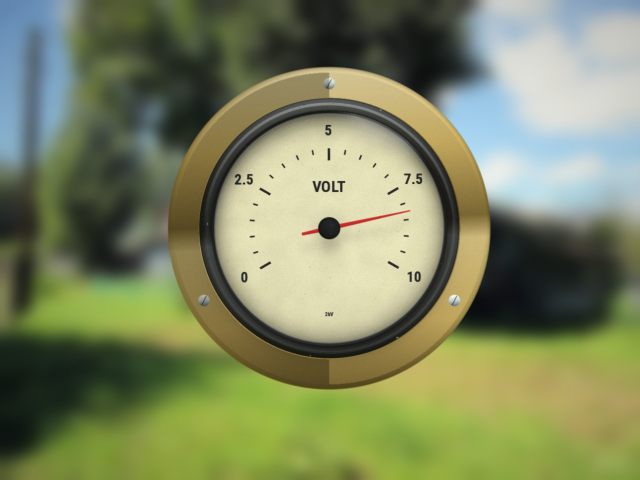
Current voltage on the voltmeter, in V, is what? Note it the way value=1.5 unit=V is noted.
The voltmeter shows value=8.25 unit=V
